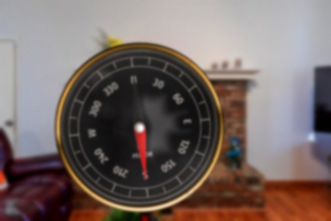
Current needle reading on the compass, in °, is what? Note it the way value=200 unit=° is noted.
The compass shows value=180 unit=°
